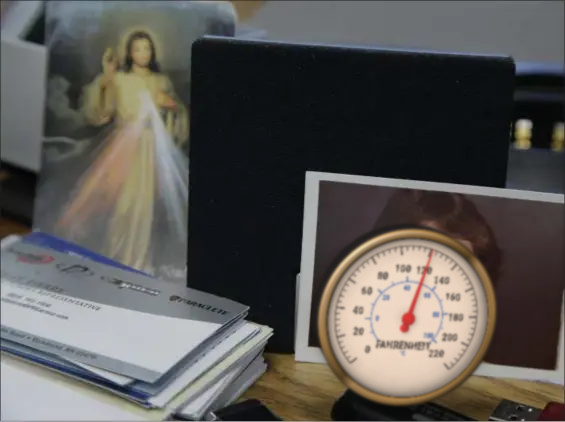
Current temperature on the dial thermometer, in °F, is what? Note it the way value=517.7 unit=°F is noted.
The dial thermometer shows value=120 unit=°F
